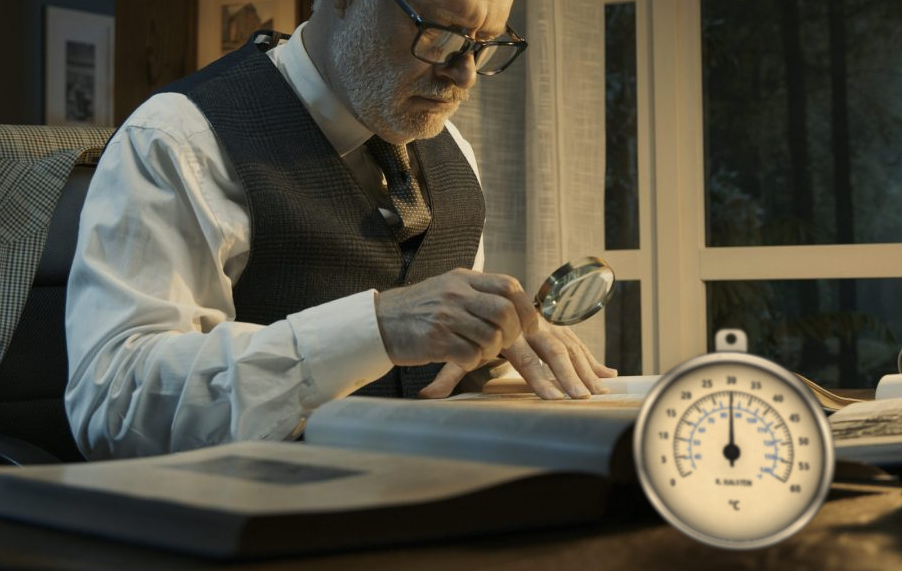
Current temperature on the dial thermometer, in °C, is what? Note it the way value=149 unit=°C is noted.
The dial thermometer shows value=30 unit=°C
